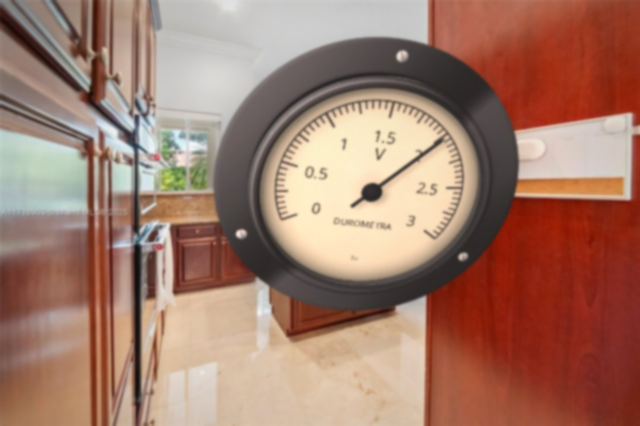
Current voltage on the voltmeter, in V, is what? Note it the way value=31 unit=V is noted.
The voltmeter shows value=2 unit=V
